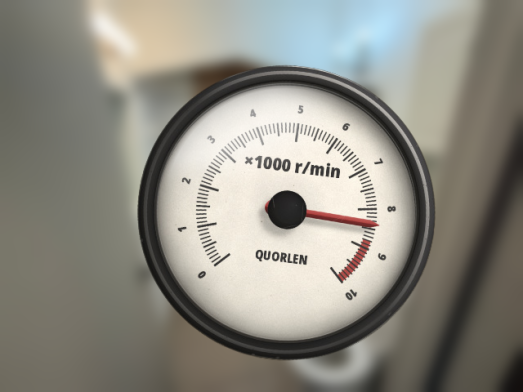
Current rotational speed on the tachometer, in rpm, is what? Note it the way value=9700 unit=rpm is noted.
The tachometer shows value=8400 unit=rpm
